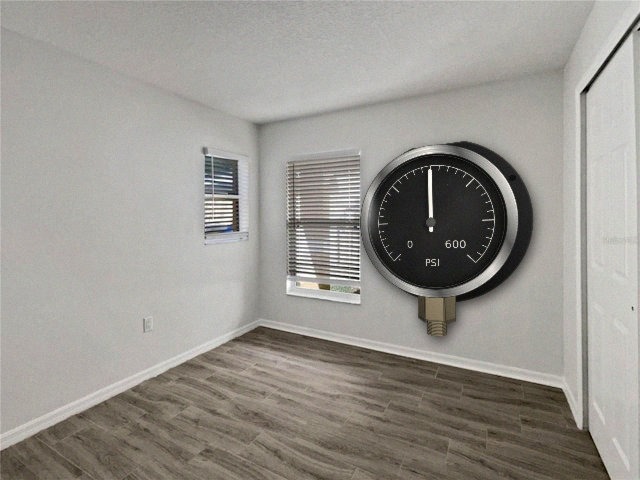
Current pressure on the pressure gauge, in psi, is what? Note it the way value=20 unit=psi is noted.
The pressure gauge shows value=300 unit=psi
